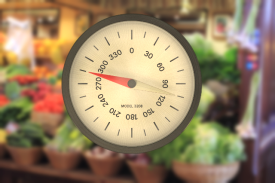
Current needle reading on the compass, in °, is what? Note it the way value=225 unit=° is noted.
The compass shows value=285 unit=°
